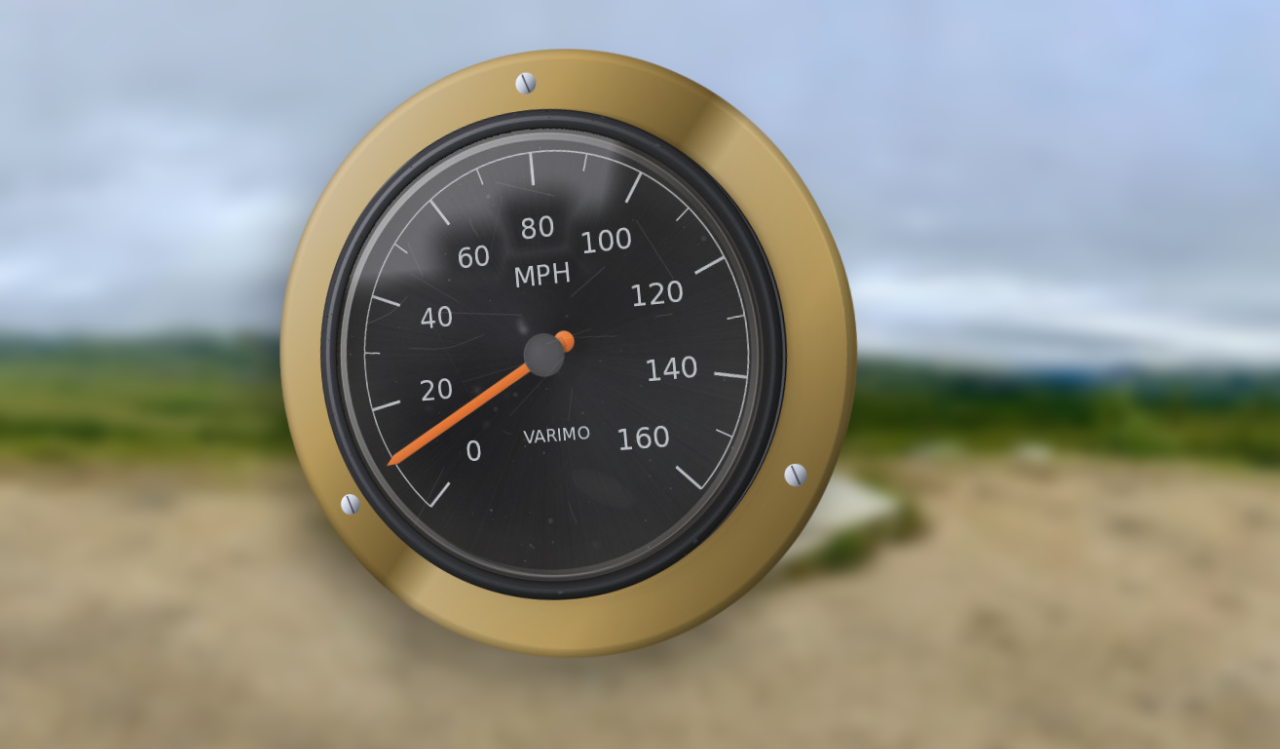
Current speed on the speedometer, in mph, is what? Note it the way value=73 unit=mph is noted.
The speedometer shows value=10 unit=mph
